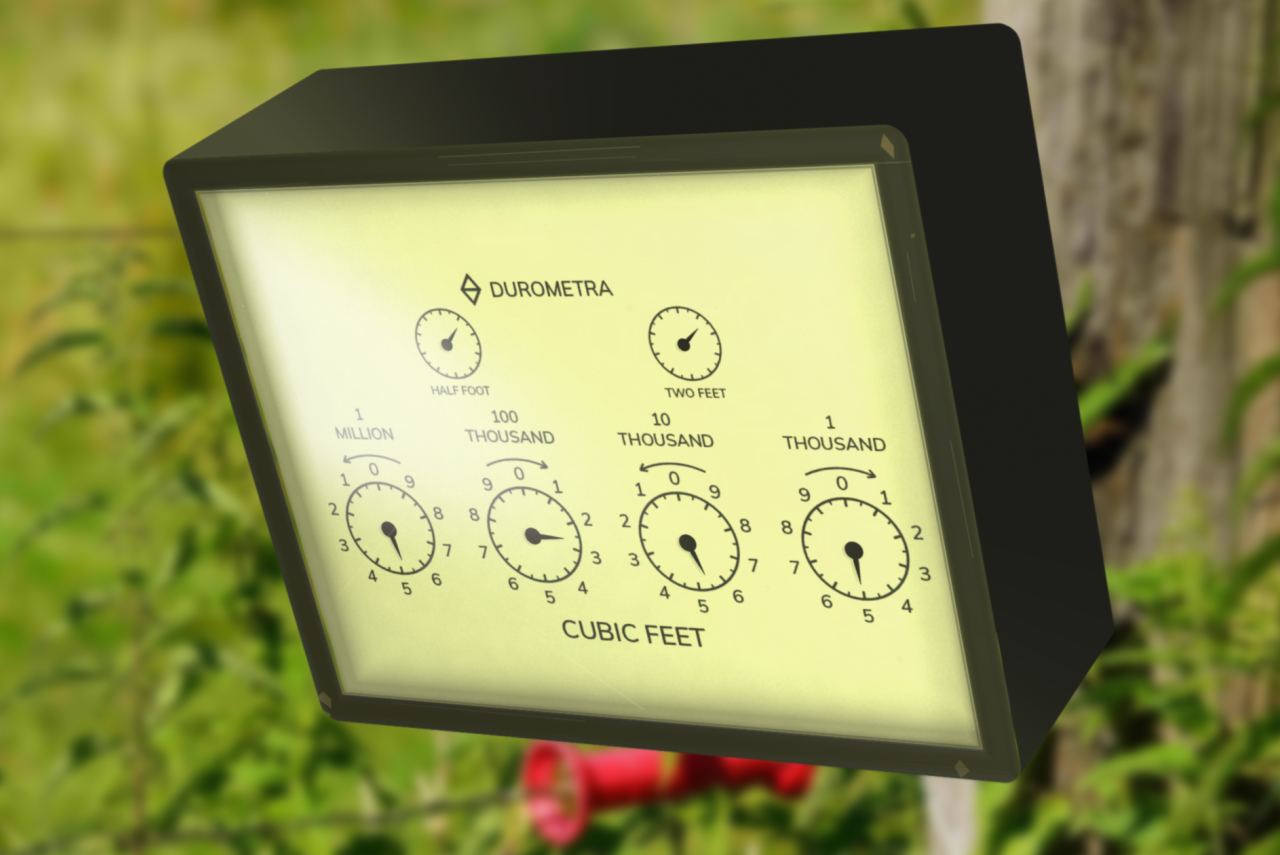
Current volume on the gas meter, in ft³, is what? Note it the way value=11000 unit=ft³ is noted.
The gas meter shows value=525500 unit=ft³
